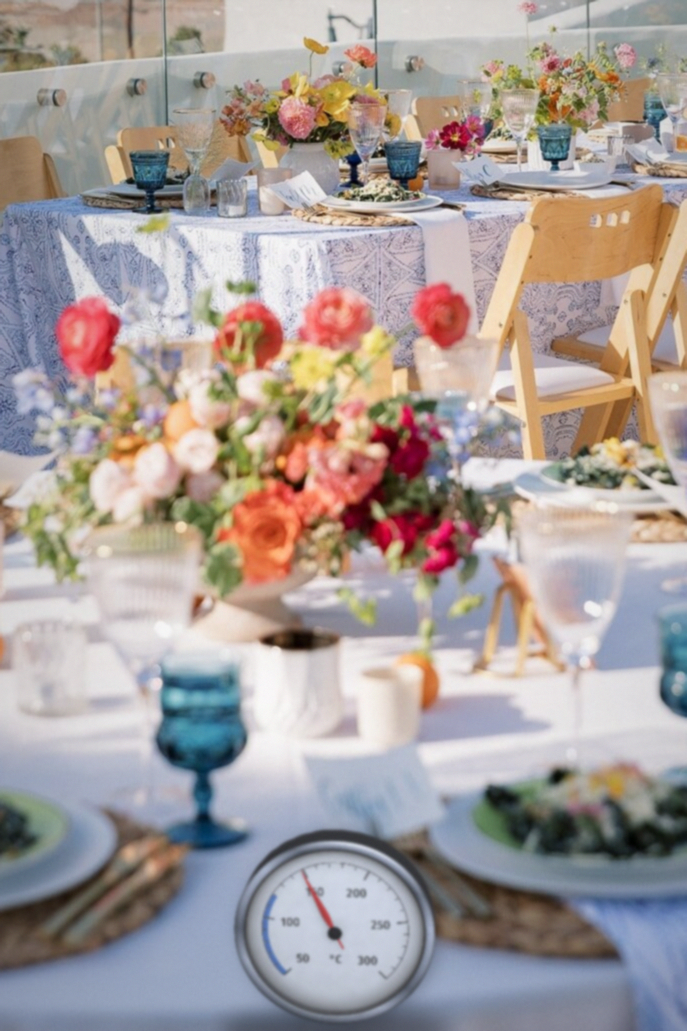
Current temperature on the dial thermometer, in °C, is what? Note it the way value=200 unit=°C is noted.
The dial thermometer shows value=150 unit=°C
